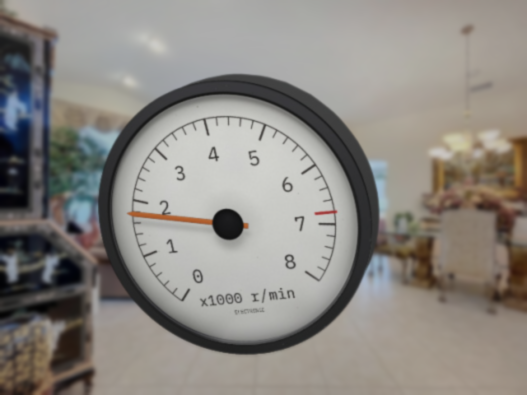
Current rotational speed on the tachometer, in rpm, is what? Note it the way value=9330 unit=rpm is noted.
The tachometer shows value=1800 unit=rpm
